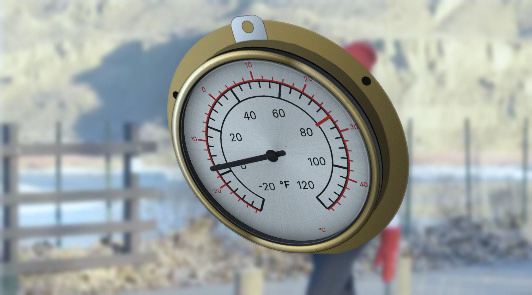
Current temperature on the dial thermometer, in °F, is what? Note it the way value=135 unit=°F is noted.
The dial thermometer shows value=4 unit=°F
